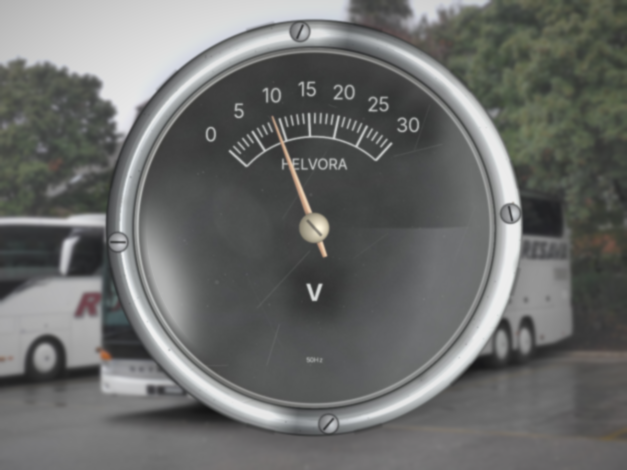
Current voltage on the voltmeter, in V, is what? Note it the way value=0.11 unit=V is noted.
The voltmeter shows value=9 unit=V
